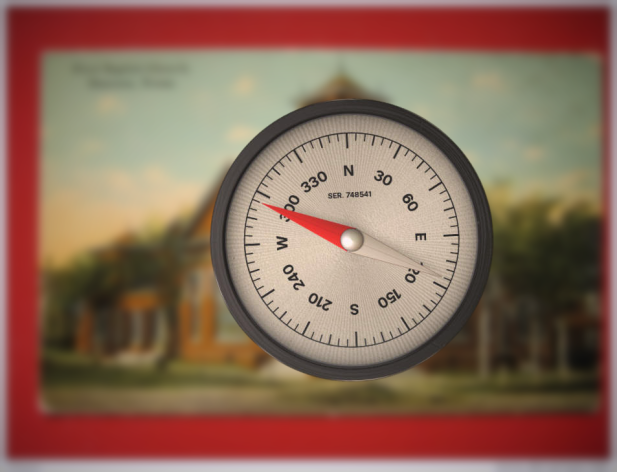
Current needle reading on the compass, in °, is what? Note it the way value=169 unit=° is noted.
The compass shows value=295 unit=°
